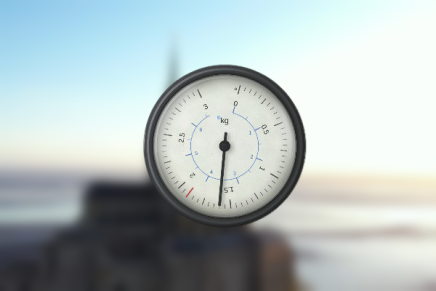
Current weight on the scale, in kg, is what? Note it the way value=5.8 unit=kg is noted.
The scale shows value=1.6 unit=kg
